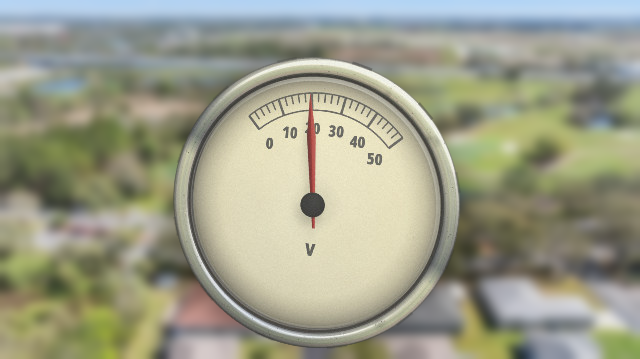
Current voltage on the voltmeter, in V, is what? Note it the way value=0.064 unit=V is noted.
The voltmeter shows value=20 unit=V
